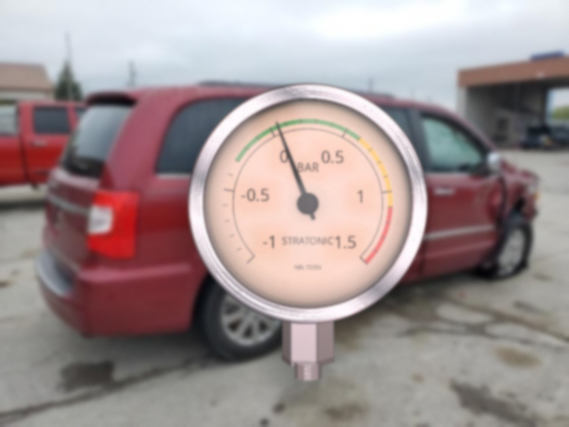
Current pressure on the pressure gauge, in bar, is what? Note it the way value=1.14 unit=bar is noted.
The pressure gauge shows value=0.05 unit=bar
